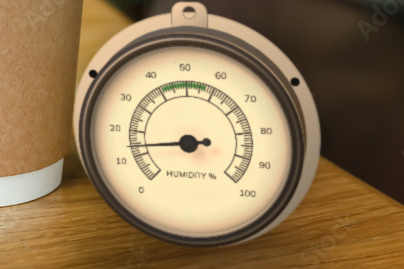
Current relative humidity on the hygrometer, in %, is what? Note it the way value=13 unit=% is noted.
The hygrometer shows value=15 unit=%
